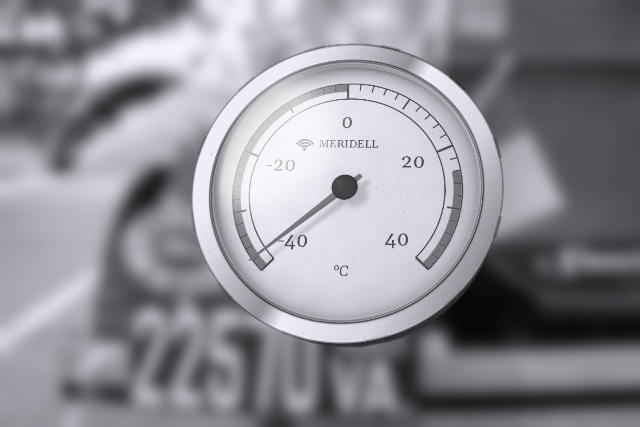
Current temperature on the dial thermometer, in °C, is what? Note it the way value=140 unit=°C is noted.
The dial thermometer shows value=-38 unit=°C
